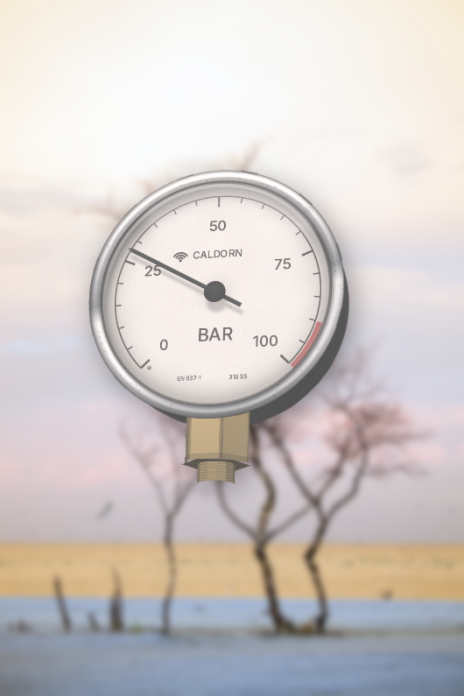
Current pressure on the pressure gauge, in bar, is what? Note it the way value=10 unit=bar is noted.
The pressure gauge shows value=27.5 unit=bar
